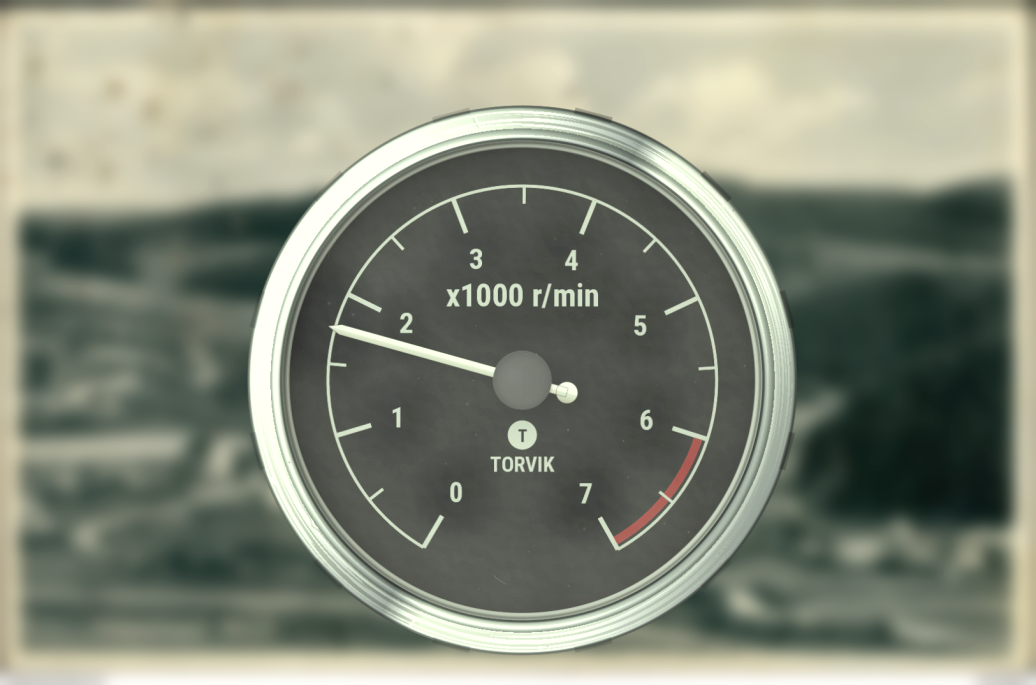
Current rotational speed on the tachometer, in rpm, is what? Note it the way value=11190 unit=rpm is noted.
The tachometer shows value=1750 unit=rpm
